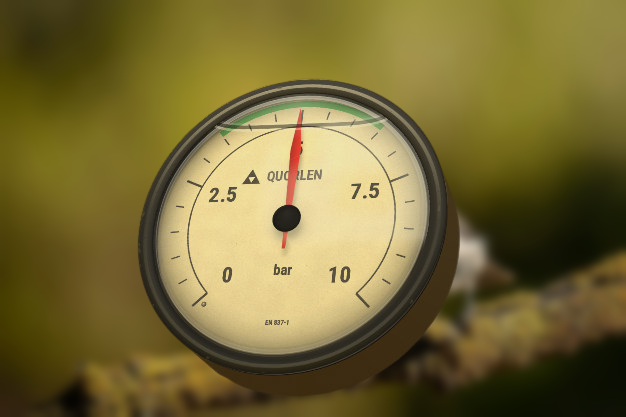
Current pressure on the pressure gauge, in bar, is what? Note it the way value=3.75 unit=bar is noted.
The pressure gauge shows value=5 unit=bar
